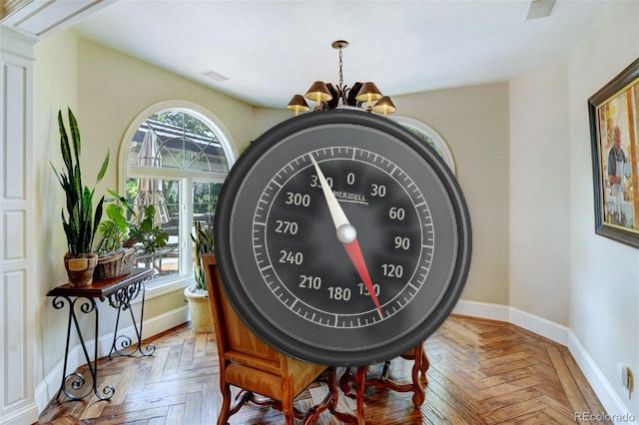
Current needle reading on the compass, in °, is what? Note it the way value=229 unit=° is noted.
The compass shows value=150 unit=°
